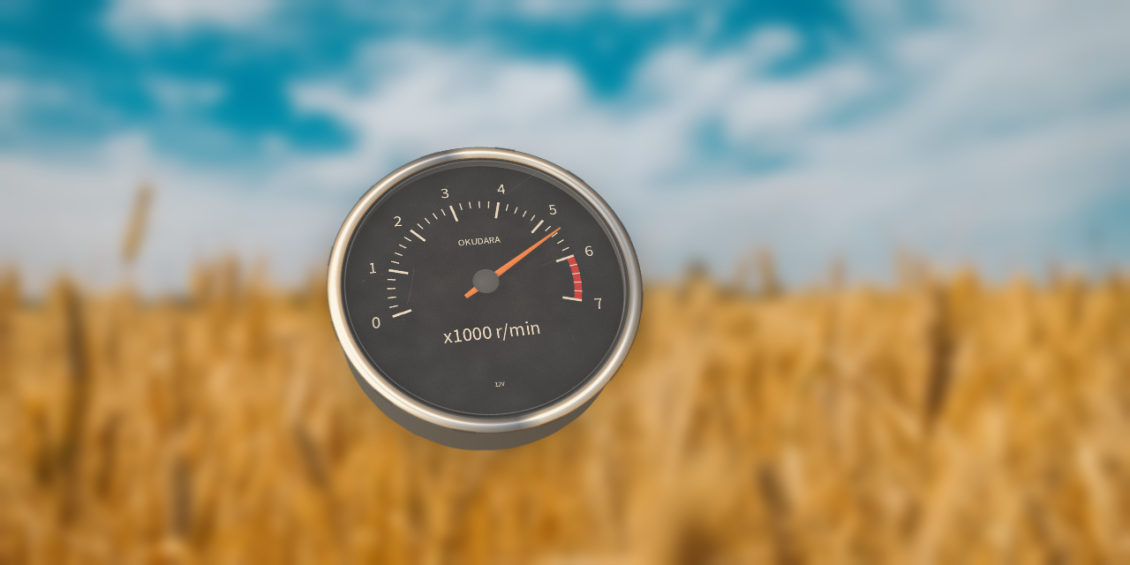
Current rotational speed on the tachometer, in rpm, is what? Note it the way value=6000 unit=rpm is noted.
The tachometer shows value=5400 unit=rpm
